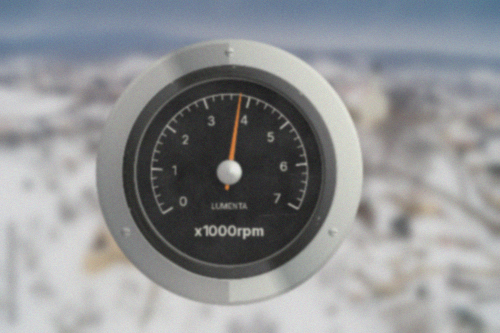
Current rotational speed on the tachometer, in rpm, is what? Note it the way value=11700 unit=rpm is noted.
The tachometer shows value=3800 unit=rpm
